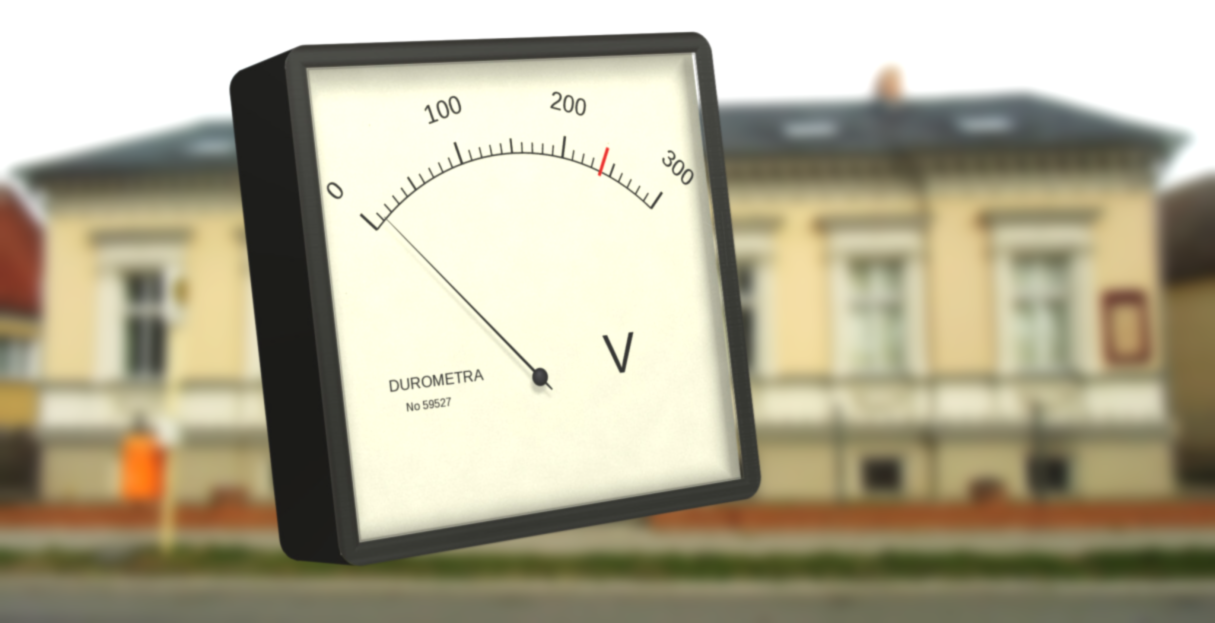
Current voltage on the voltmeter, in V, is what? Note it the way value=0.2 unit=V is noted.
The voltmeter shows value=10 unit=V
